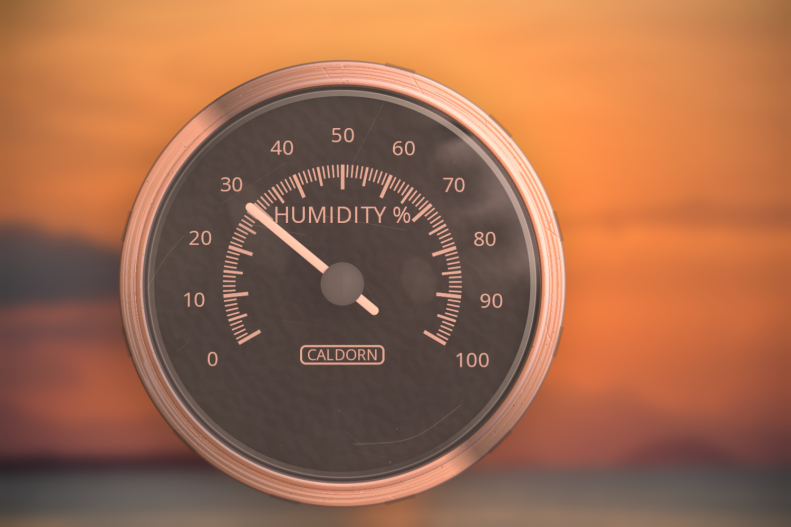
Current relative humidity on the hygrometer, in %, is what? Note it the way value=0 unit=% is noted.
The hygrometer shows value=29 unit=%
